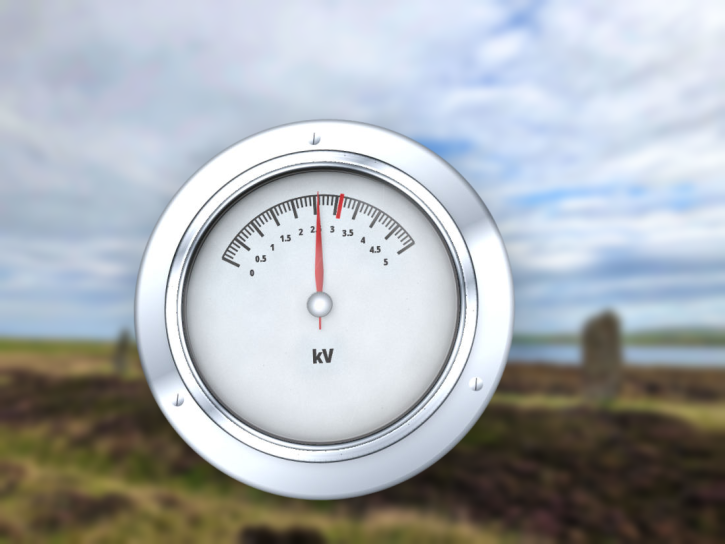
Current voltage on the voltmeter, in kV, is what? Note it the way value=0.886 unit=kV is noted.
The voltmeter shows value=2.6 unit=kV
